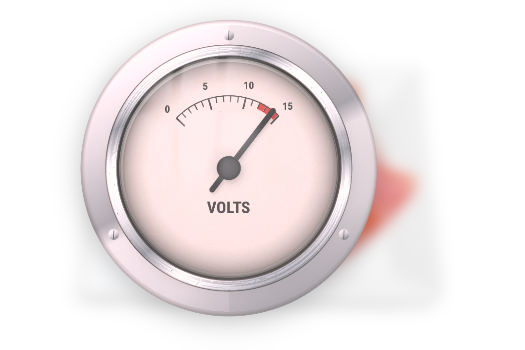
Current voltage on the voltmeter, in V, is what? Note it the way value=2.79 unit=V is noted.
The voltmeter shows value=14 unit=V
